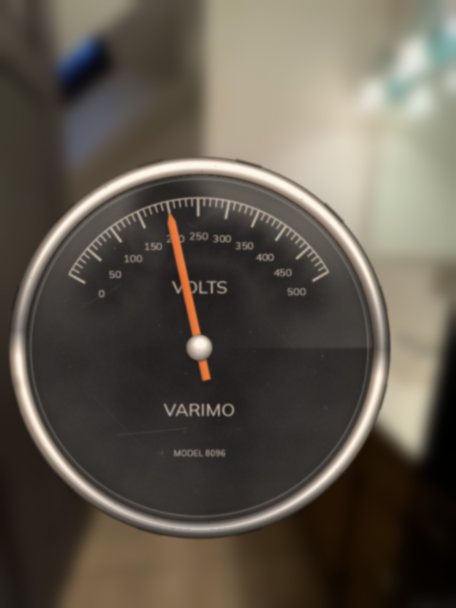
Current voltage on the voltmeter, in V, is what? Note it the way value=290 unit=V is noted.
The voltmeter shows value=200 unit=V
